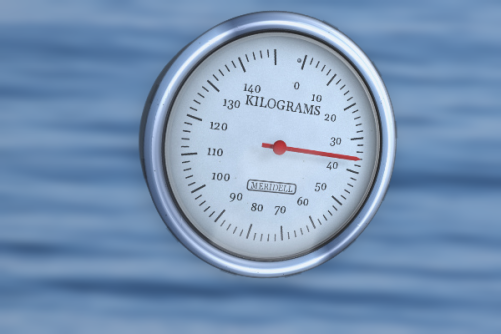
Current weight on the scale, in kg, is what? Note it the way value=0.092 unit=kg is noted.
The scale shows value=36 unit=kg
